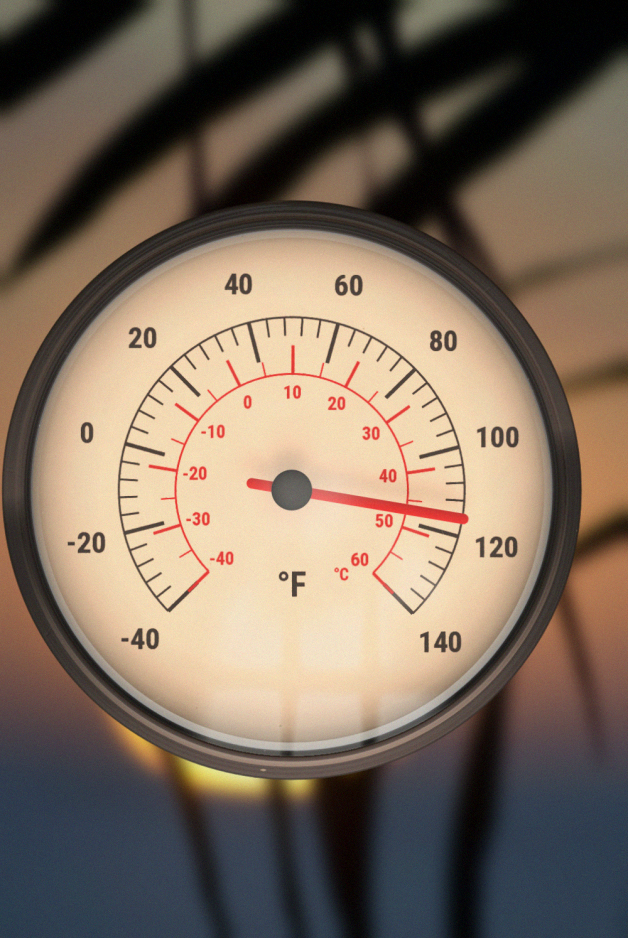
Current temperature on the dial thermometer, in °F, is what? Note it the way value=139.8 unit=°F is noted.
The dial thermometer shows value=116 unit=°F
